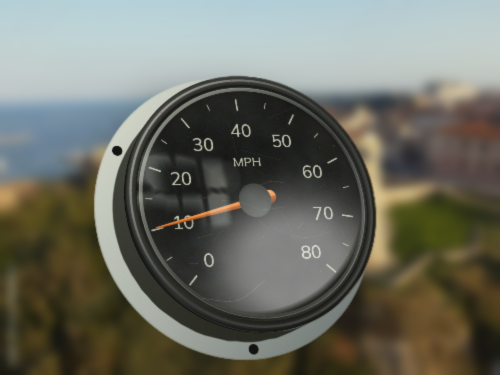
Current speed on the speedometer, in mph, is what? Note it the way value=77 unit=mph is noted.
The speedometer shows value=10 unit=mph
